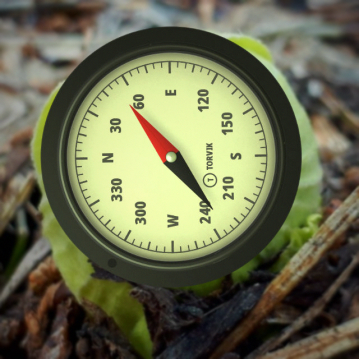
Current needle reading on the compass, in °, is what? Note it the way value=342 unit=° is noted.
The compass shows value=52.5 unit=°
